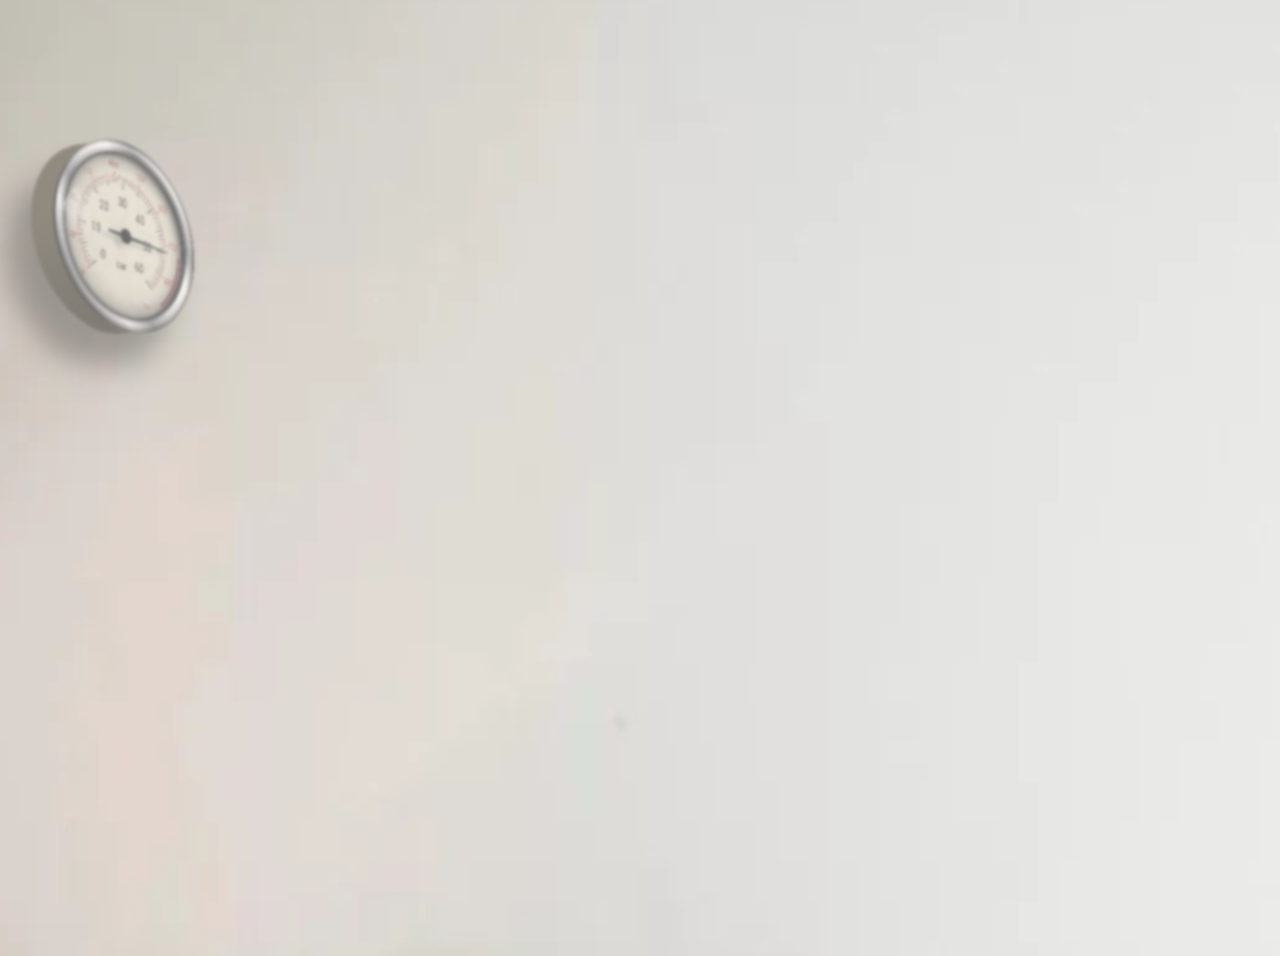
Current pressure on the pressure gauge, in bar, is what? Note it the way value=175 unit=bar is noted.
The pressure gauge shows value=50 unit=bar
